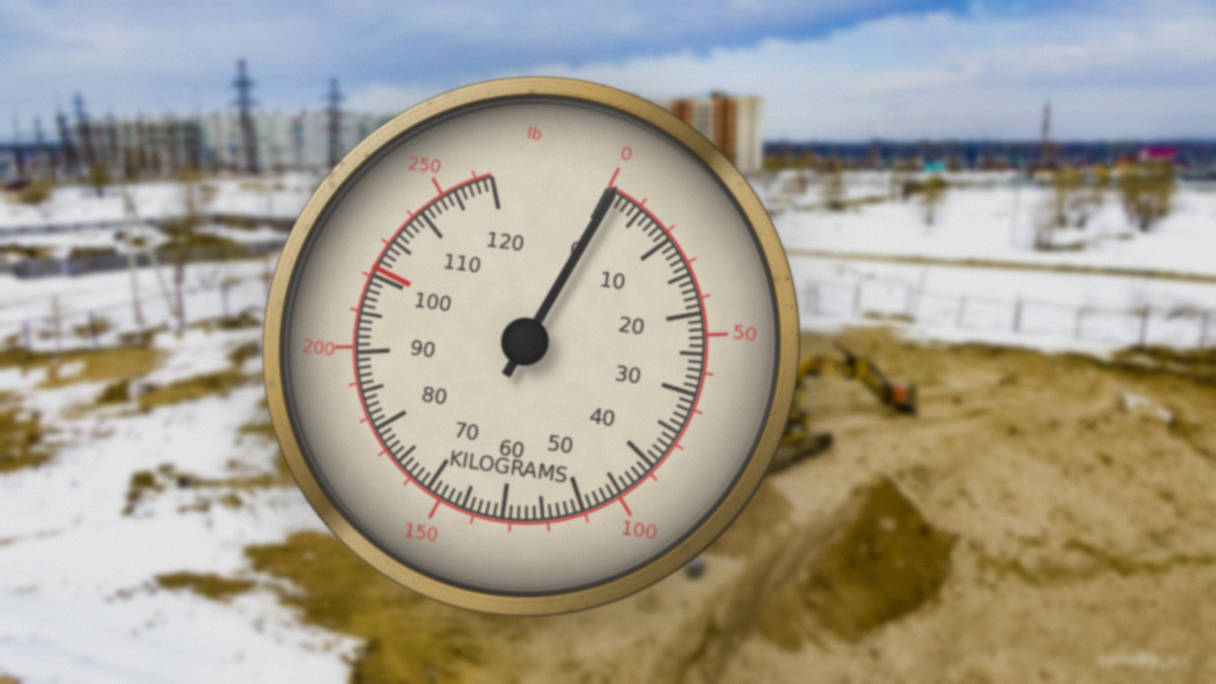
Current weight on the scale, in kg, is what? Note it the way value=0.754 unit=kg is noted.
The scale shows value=1 unit=kg
